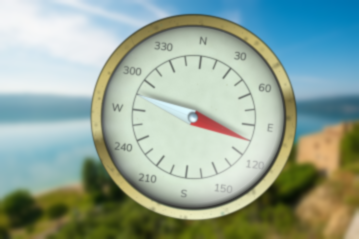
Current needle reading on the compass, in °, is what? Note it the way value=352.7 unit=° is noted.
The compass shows value=105 unit=°
